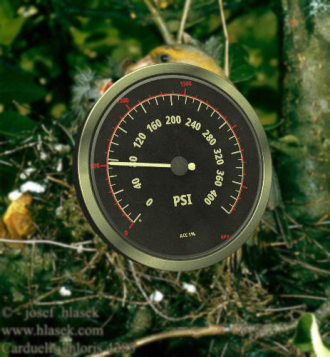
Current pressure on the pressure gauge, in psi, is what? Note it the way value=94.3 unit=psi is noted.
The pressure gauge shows value=75 unit=psi
